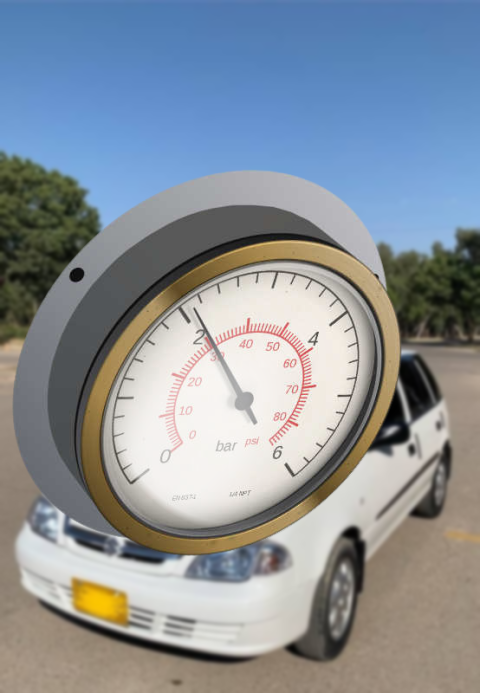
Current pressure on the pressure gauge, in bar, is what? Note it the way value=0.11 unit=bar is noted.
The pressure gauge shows value=2.1 unit=bar
